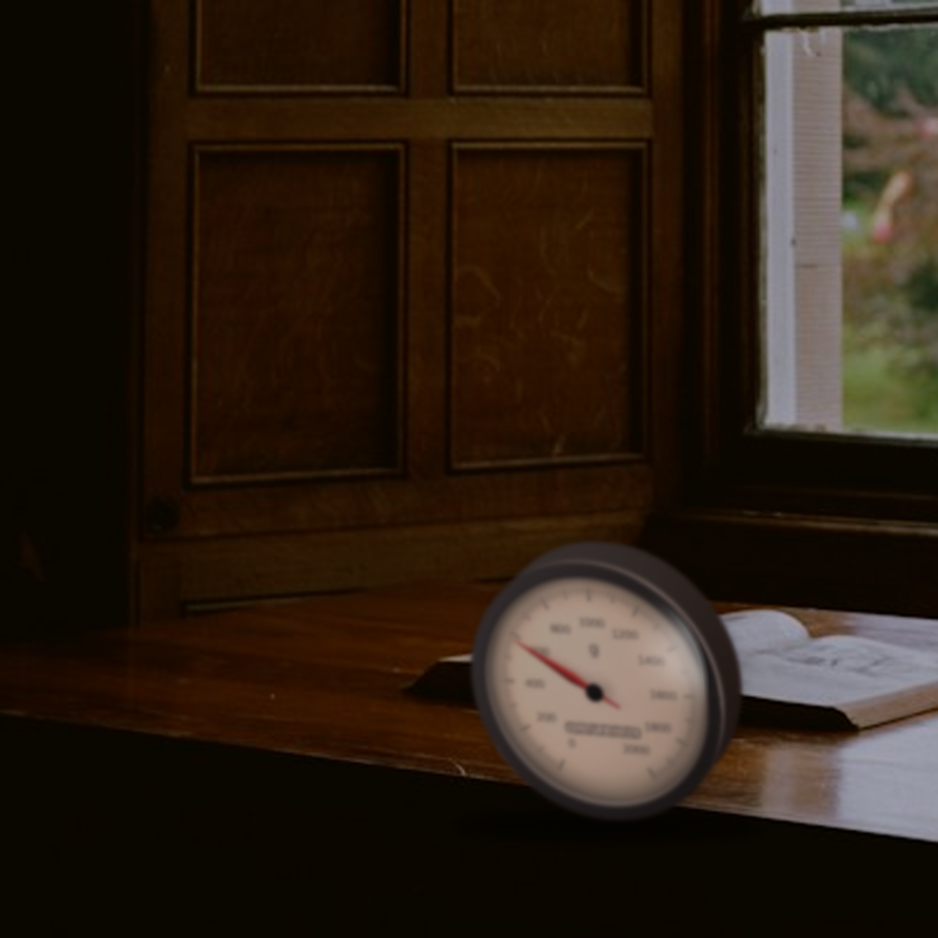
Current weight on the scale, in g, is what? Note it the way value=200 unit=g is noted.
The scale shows value=600 unit=g
